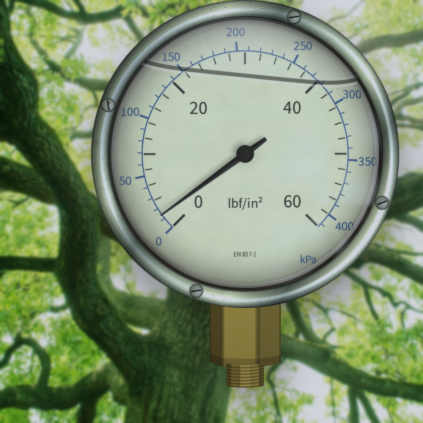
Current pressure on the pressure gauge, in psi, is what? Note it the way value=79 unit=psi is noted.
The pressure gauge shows value=2 unit=psi
